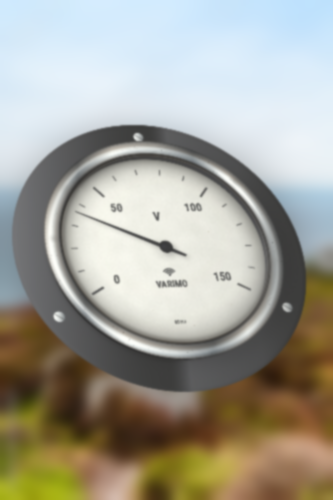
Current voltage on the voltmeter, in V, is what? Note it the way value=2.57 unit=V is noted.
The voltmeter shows value=35 unit=V
